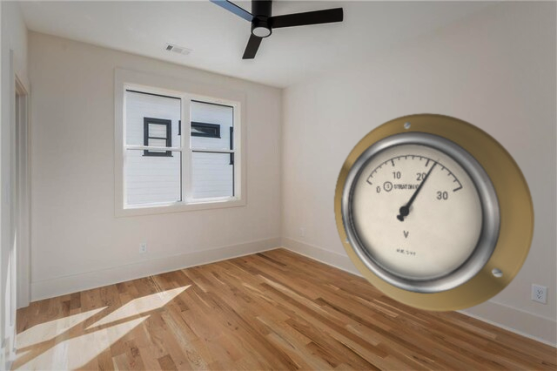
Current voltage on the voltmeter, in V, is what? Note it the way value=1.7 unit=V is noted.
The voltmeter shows value=22 unit=V
